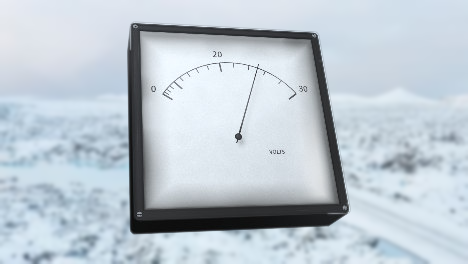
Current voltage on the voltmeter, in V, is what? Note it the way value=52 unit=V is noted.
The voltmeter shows value=25 unit=V
